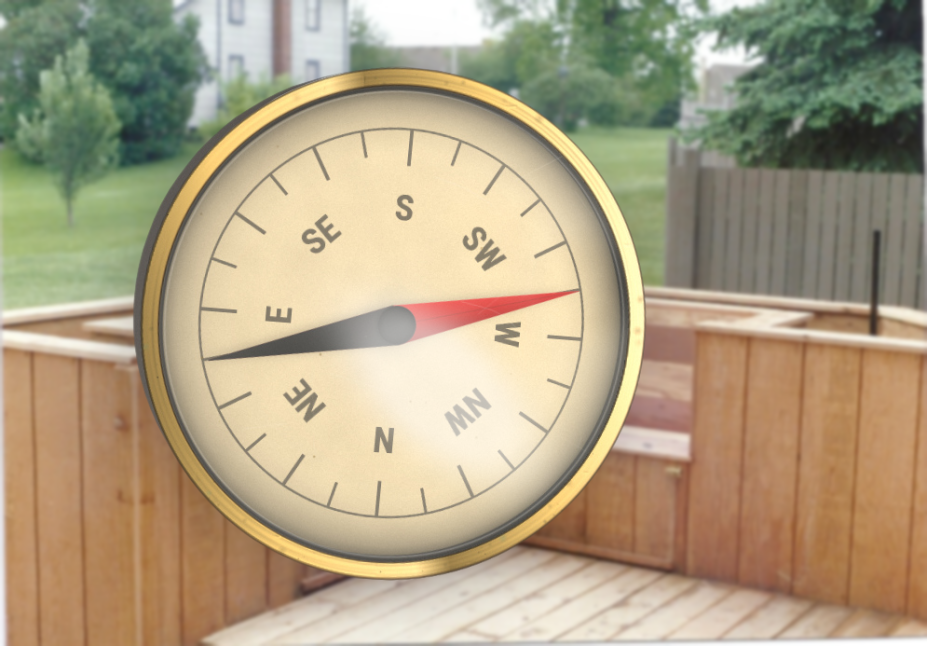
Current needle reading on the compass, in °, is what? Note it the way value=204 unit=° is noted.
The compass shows value=255 unit=°
